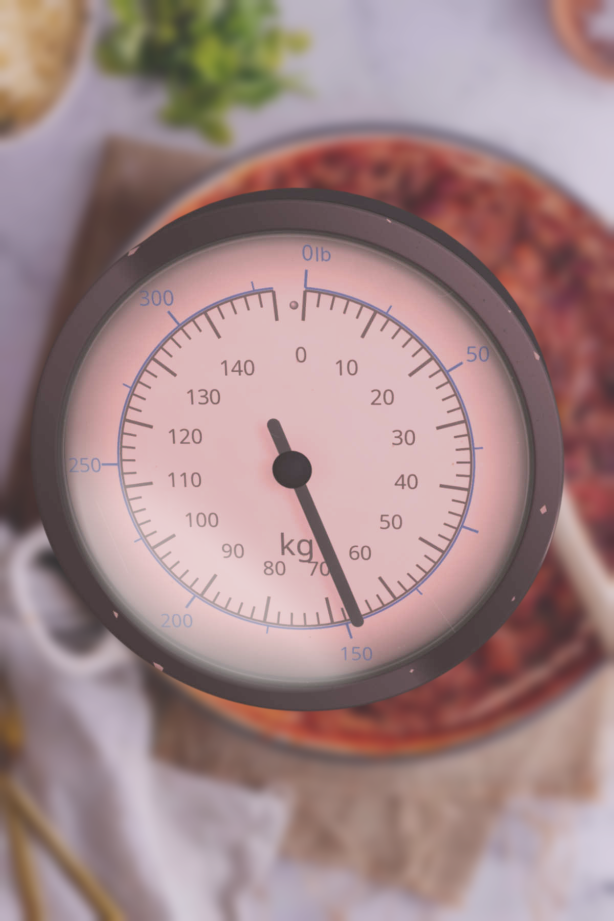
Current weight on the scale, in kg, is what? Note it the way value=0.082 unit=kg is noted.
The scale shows value=66 unit=kg
